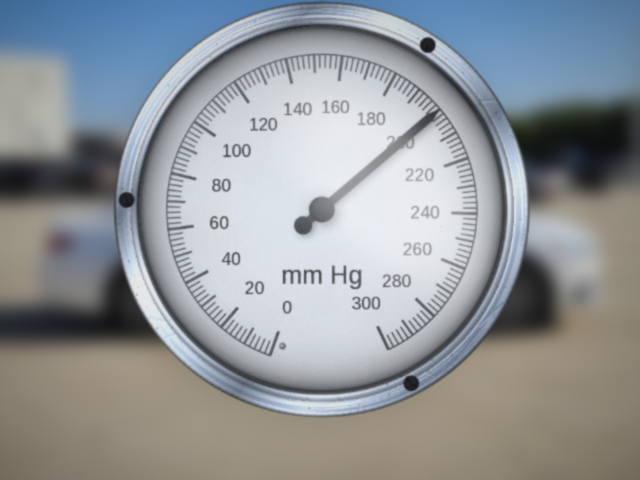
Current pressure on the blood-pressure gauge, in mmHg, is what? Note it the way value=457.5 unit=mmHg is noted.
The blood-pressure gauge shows value=200 unit=mmHg
